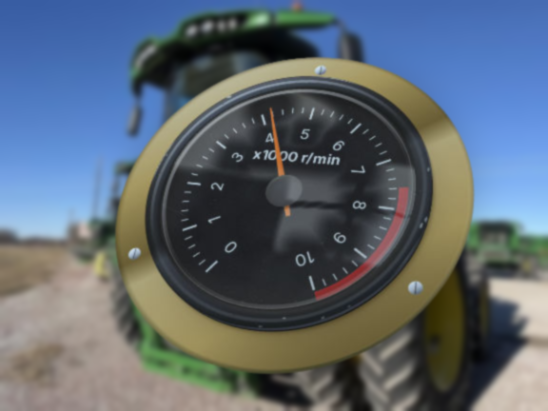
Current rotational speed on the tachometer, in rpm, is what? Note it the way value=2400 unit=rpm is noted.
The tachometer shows value=4200 unit=rpm
